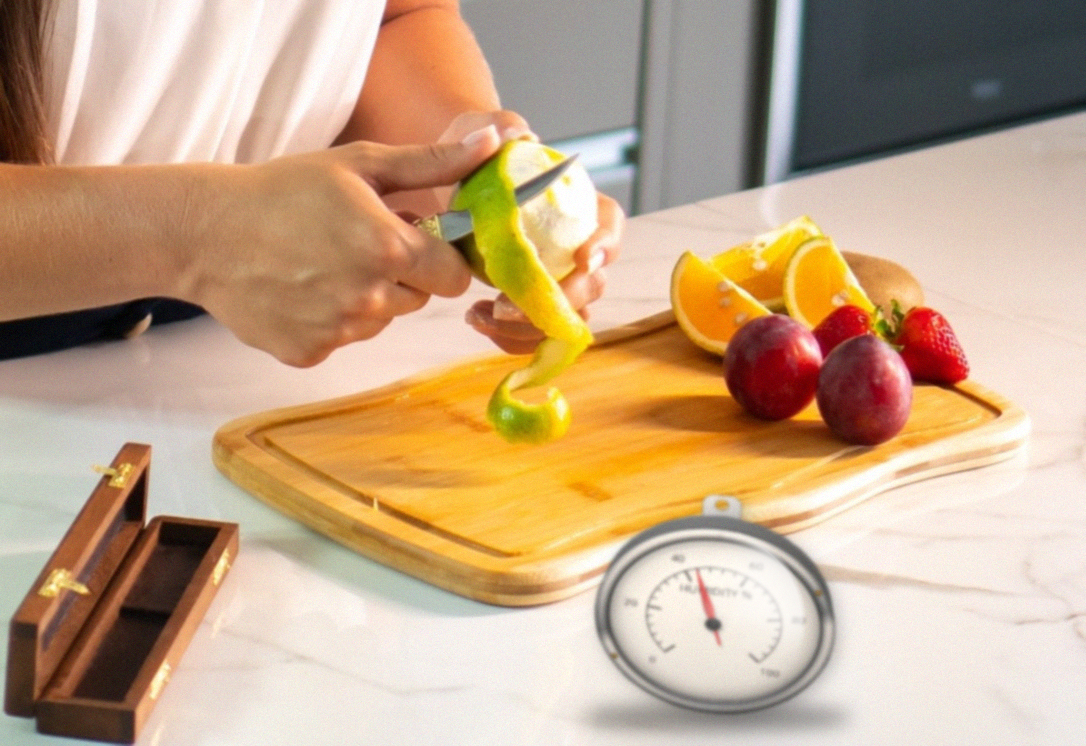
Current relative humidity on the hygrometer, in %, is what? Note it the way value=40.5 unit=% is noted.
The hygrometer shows value=44 unit=%
